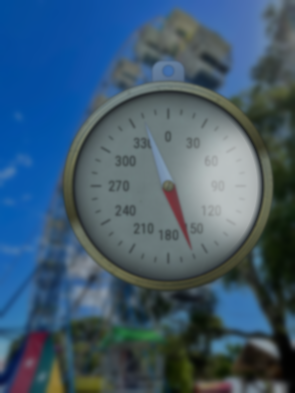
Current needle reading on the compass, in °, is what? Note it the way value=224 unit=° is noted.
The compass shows value=160 unit=°
